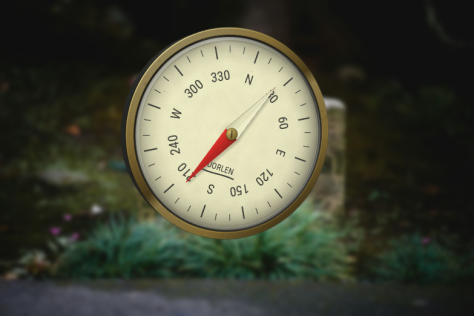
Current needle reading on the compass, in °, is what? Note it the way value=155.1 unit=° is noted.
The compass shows value=205 unit=°
